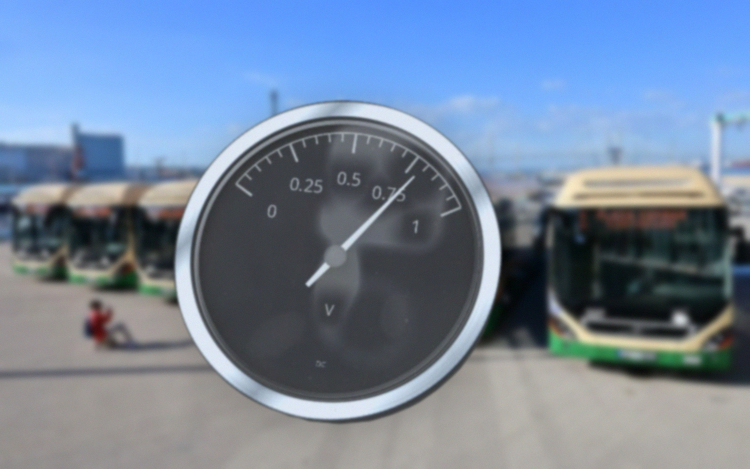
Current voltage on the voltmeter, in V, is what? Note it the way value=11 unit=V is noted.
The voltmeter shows value=0.8 unit=V
